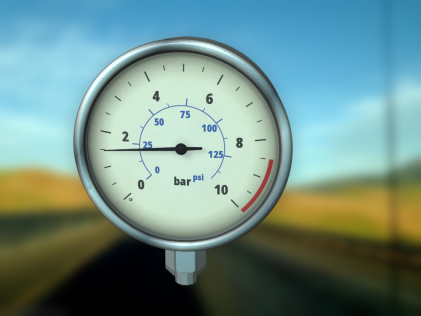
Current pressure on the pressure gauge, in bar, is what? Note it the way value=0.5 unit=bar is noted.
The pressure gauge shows value=1.5 unit=bar
